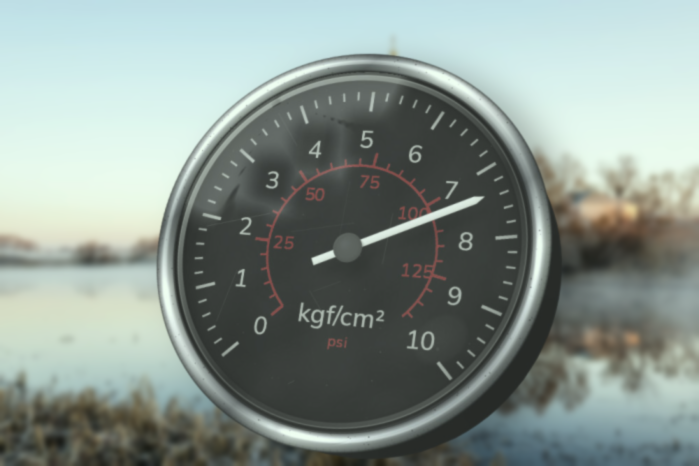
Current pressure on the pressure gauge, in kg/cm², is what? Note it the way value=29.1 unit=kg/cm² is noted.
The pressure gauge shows value=7.4 unit=kg/cm²
